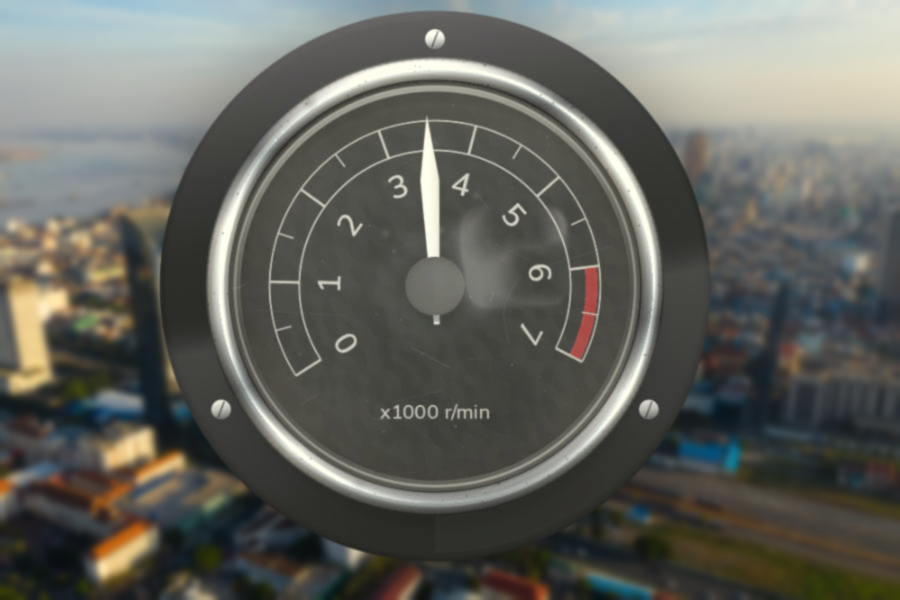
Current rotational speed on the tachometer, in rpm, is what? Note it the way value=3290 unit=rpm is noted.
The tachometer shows value=3500 unit=rpm
